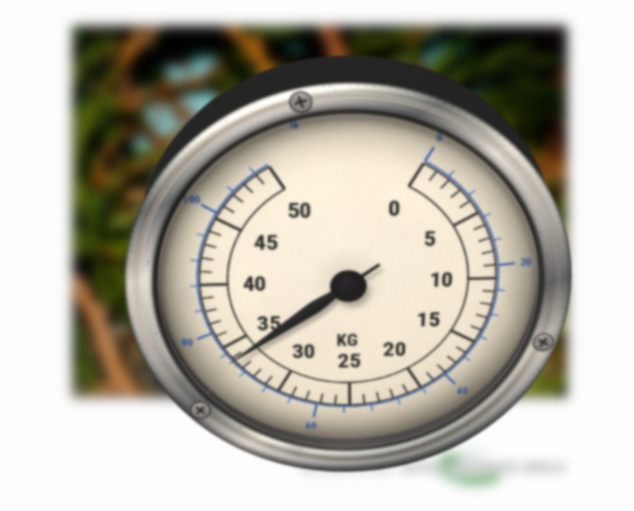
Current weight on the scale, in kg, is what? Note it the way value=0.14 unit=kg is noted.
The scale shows value=34 unit=kg
